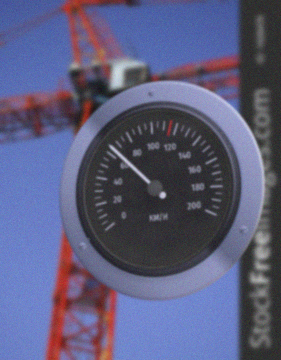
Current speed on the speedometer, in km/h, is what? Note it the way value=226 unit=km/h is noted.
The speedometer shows value=65 unit=km/h
